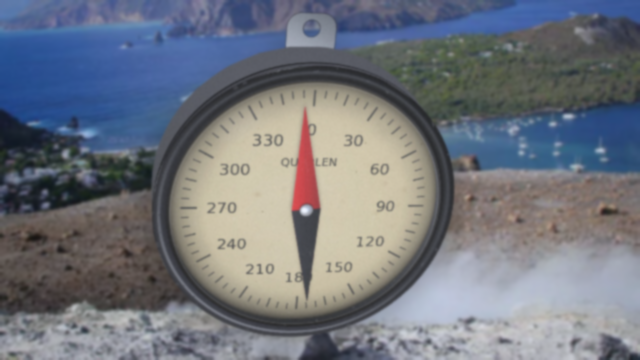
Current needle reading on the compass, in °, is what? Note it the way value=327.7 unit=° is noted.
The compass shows value=355 unit=°
